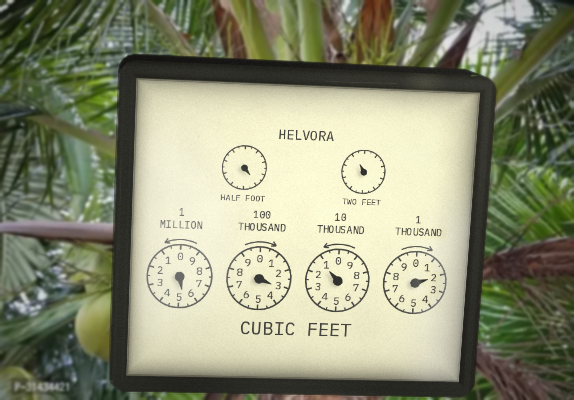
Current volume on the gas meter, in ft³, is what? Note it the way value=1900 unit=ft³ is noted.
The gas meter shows value=531200 unit=ft³
